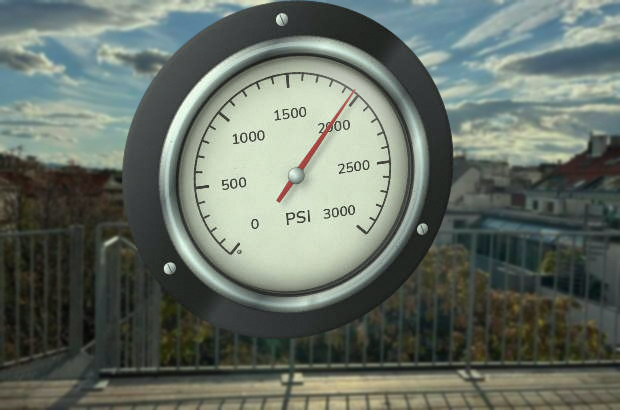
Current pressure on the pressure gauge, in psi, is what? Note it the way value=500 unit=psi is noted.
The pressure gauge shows value=1950 unit=psi
